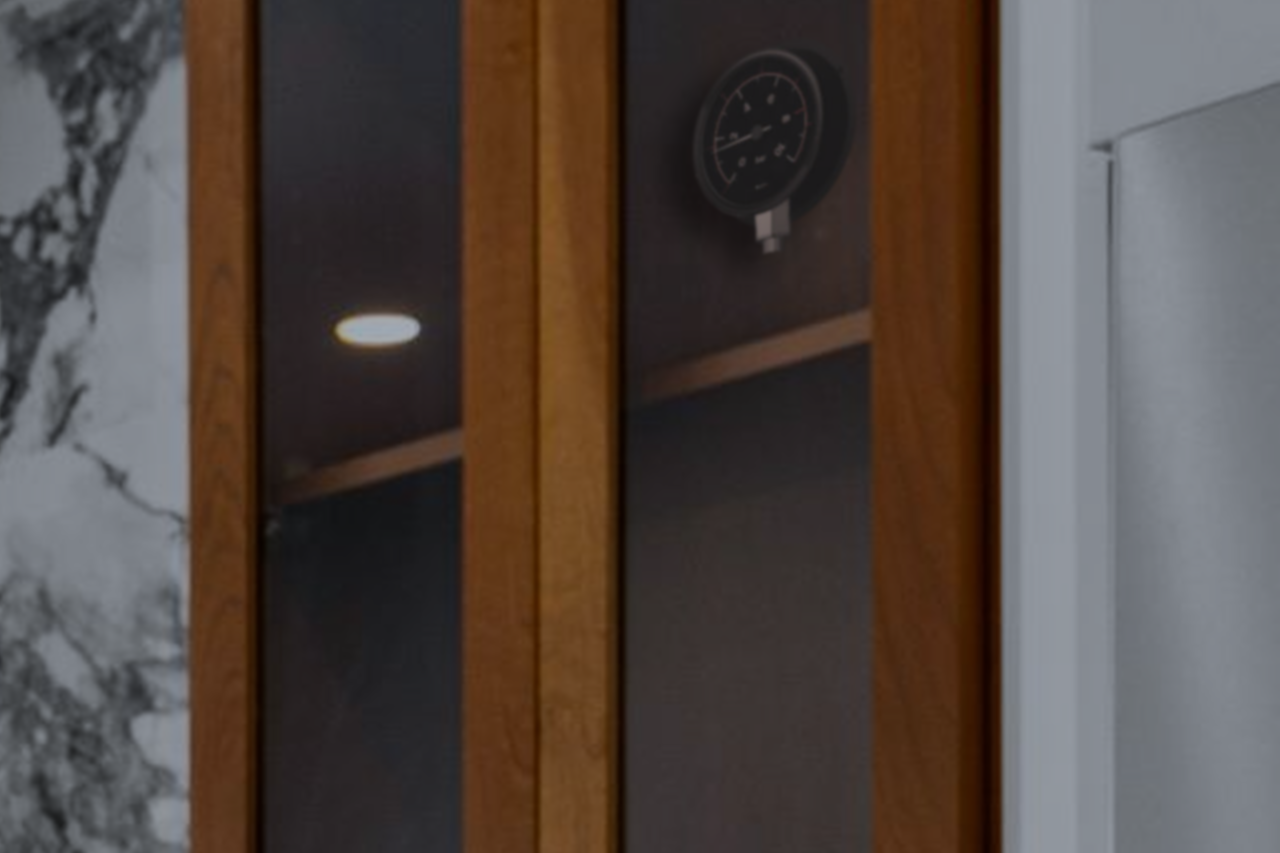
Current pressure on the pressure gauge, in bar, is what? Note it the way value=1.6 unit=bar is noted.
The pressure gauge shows value=1.5 unit=bar
